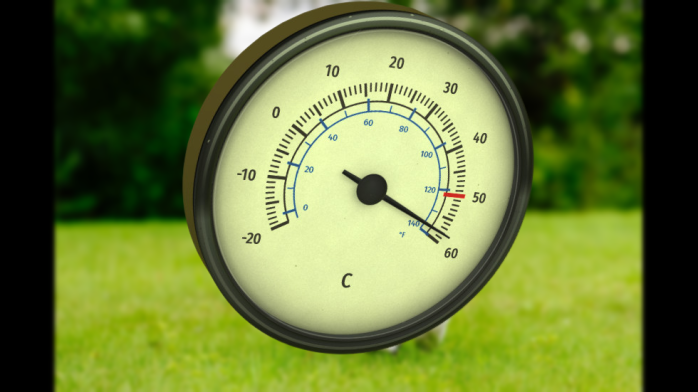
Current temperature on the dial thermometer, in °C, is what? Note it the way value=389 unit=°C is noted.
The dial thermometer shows value=58 unit=°C
